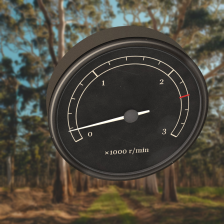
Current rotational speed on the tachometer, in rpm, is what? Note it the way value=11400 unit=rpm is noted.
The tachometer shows value=200 unit=rpm
